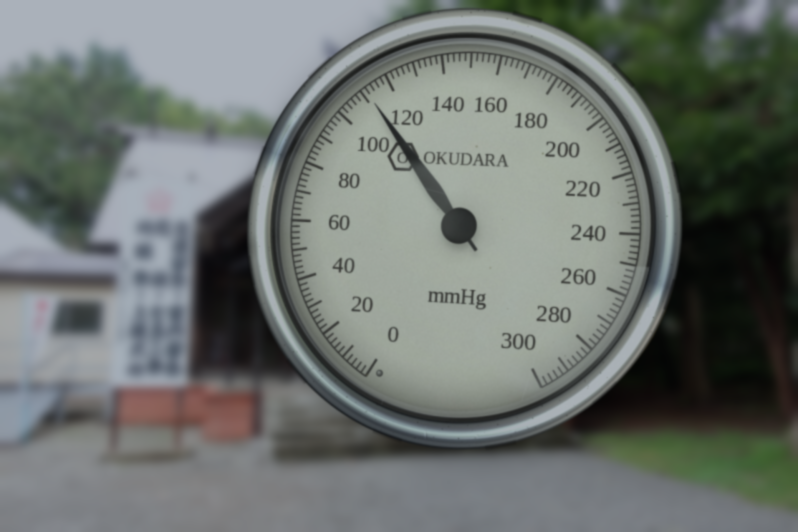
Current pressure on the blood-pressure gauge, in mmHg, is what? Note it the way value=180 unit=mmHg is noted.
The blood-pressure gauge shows value=112 unit=mmHg
